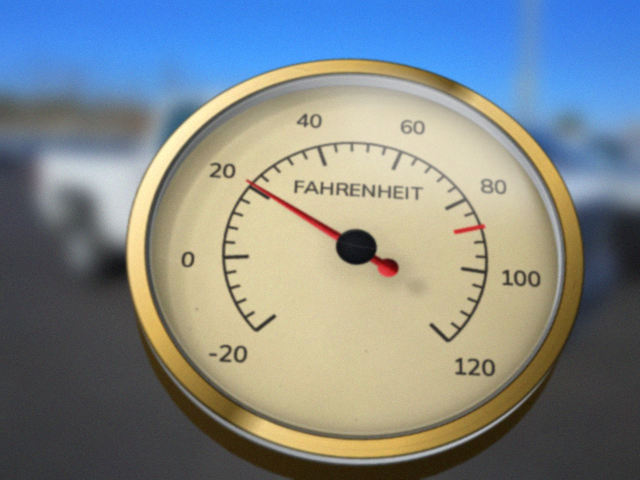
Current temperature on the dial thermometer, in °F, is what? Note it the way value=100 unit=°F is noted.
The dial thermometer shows value=20 unit=°F
